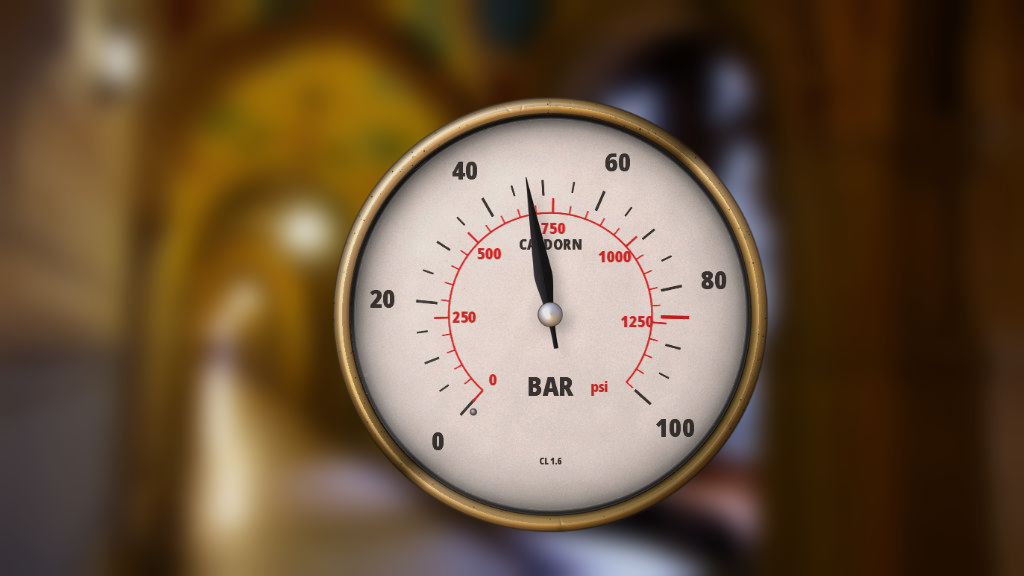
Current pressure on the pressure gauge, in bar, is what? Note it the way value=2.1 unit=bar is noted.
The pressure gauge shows value=47.5 unit=bar
